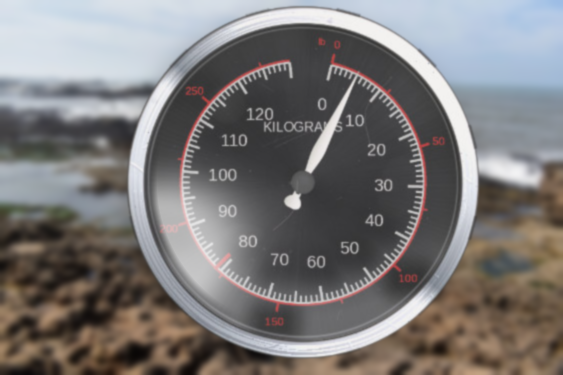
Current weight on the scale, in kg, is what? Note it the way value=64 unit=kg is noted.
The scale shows value=5 unit=kg
